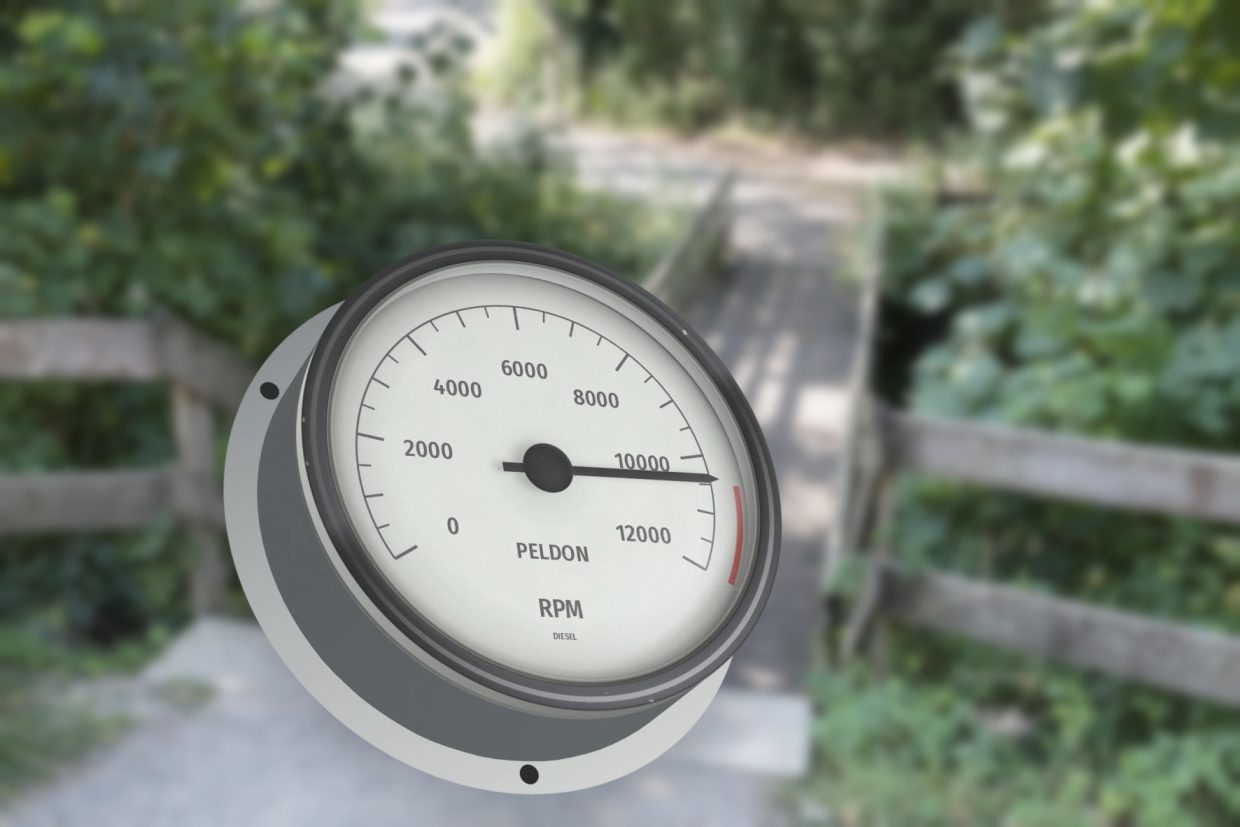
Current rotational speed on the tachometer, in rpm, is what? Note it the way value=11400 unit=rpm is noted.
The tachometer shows value=10500 unit=rpm
